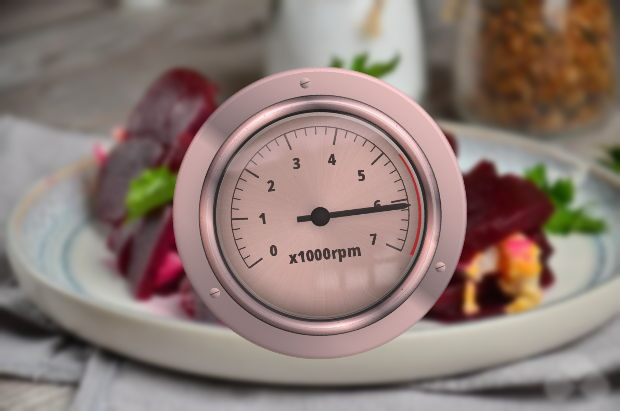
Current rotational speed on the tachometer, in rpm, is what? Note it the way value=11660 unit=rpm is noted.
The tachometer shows value=6100 unit=rpm
